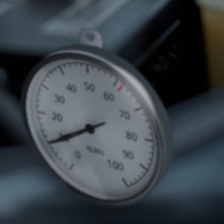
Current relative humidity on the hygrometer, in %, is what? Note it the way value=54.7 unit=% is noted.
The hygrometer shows value=10 unit=%
